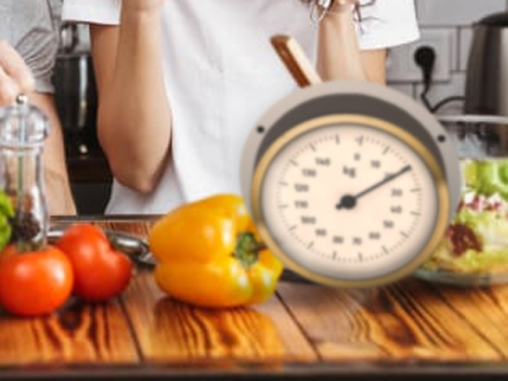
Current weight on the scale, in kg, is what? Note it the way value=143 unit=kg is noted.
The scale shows value=20 unit=kg
